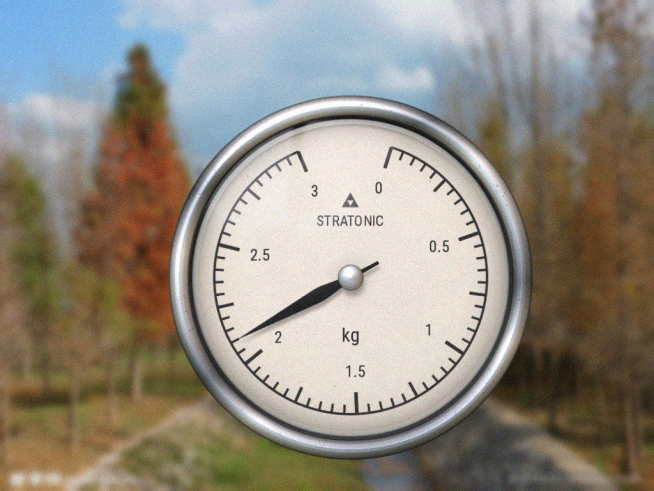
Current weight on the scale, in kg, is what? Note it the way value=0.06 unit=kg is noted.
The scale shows value=2.1 unit=kg
